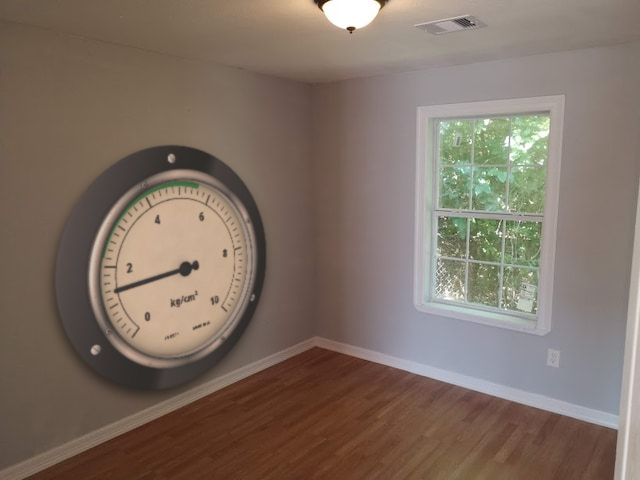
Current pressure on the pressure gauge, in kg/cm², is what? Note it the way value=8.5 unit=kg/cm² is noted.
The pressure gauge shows value=1.4 unit=kg/cm²
